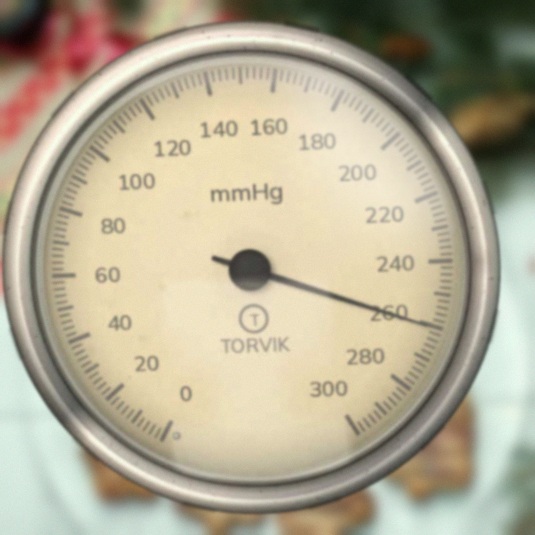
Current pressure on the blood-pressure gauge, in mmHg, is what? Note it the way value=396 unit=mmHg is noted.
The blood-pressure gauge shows value=260 unit=mmHg
